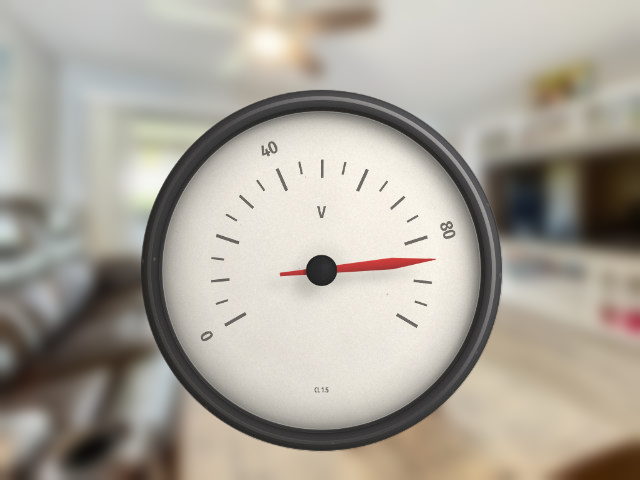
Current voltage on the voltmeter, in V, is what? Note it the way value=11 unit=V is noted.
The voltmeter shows value=85 unit=V
